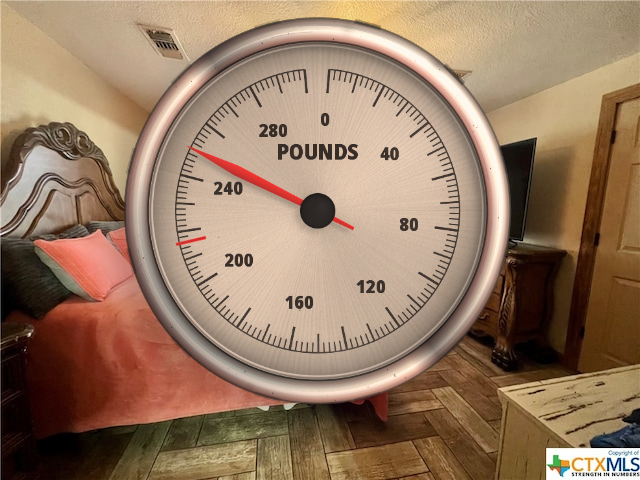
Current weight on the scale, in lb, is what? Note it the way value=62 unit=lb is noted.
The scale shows value=250 unit=lb
